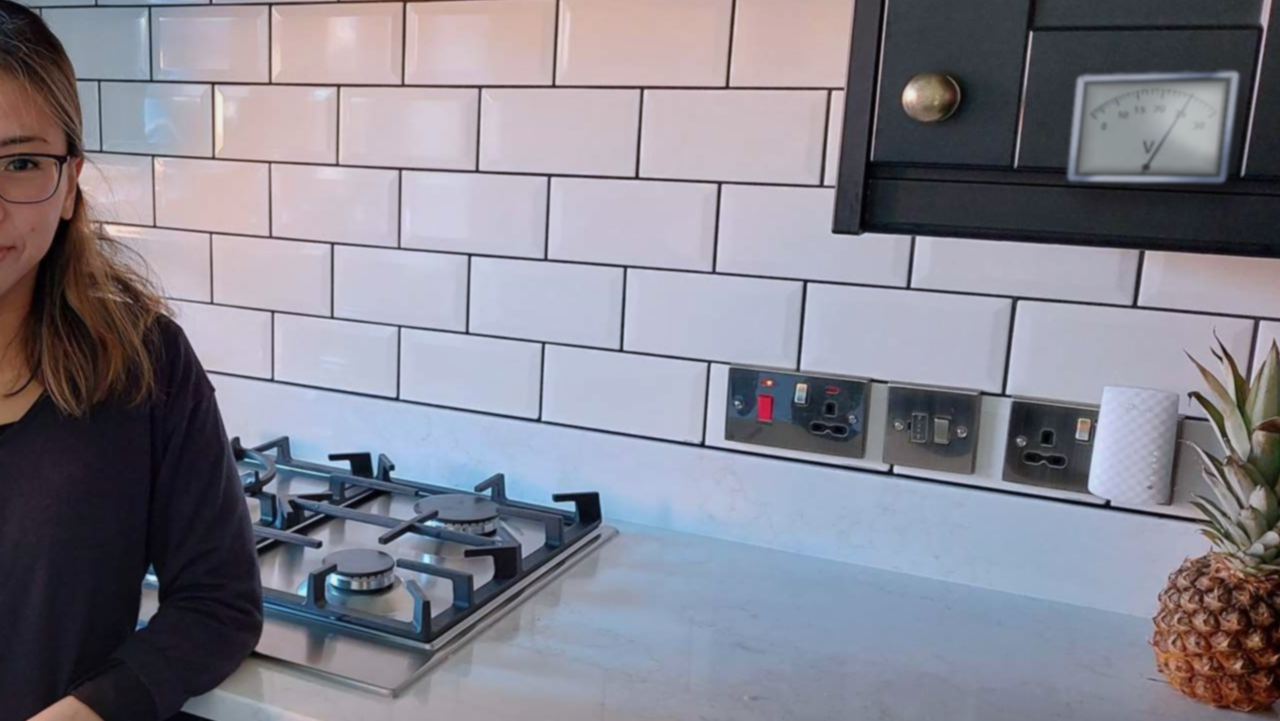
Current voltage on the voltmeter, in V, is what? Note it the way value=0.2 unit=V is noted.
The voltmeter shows value=25 unit=V
